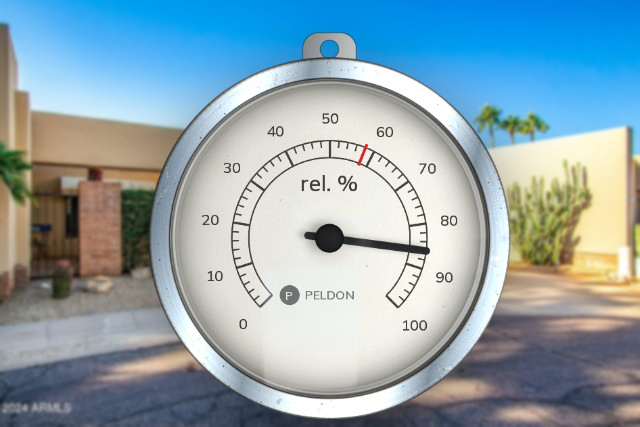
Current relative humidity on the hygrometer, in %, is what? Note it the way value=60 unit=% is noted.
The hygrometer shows value=86 unit=%
